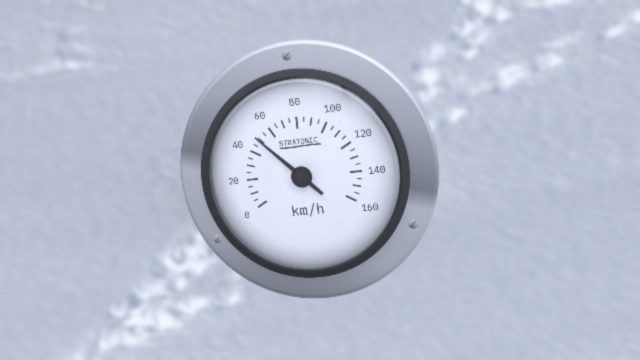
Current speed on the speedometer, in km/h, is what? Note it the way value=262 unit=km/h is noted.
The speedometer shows value=50 unit=km/h
